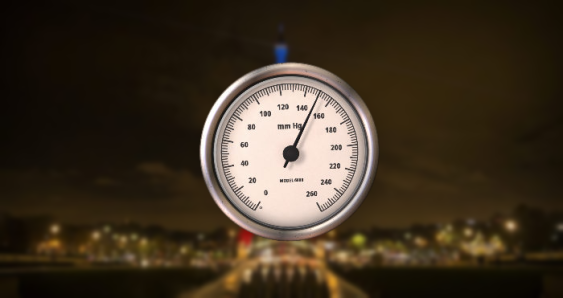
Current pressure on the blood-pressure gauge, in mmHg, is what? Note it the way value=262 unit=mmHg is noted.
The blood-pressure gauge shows value=150 unit=mmHg
